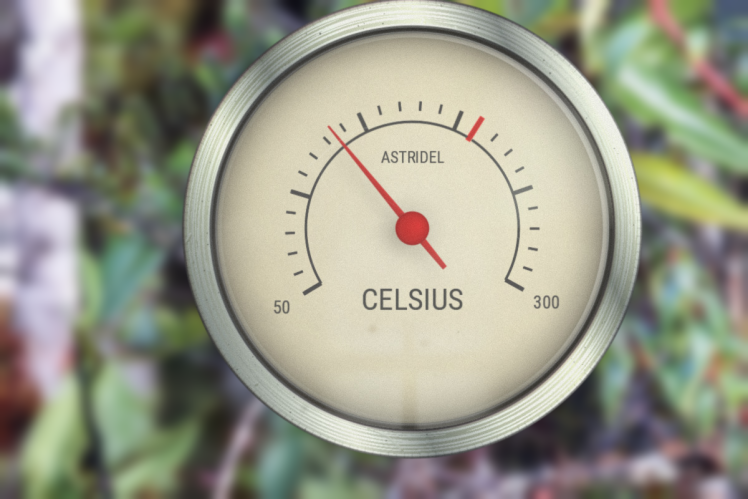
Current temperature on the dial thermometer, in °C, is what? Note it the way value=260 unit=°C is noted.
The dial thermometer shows value=135 unit=°C
